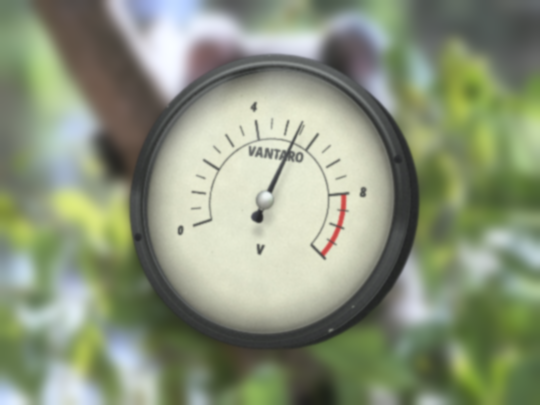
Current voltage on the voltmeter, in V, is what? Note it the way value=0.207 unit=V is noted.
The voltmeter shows value=5.5 unit=V
